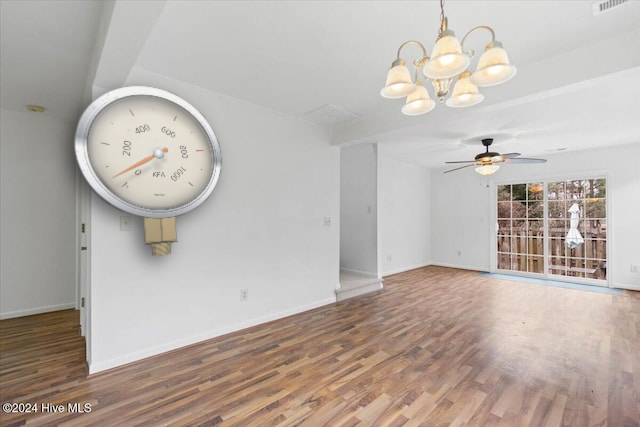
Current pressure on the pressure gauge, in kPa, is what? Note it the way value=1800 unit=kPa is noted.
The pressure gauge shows value=50 unit=kPa
